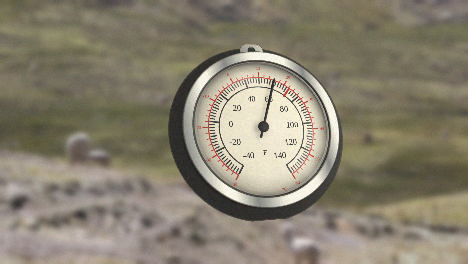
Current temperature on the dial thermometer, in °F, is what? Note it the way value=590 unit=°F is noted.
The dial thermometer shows value=60 unit=°F
